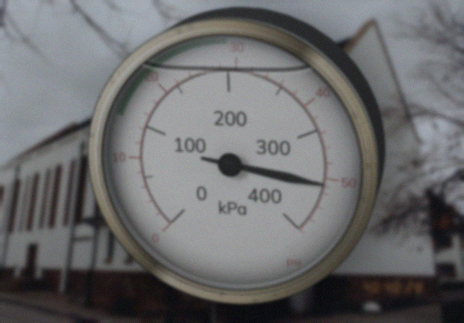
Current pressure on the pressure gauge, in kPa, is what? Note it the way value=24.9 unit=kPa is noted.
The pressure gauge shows value=350 unit=kPa
